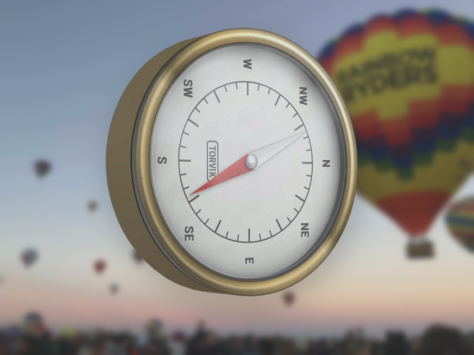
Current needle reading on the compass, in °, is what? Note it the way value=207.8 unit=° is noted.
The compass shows value=155 unit=°
